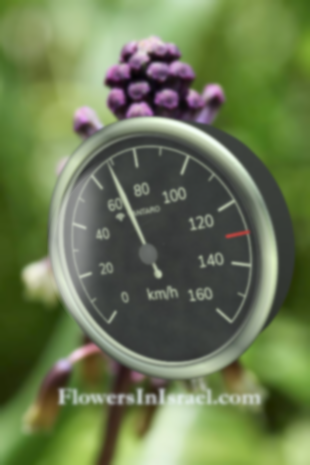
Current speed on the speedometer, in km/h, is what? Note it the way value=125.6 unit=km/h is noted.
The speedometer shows value=70 unit=km/h
